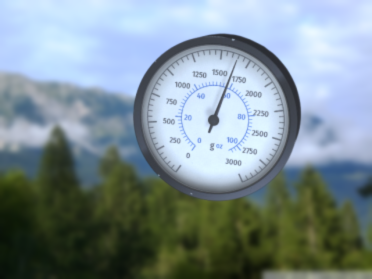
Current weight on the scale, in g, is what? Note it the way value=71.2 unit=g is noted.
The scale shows value=1650 unit=g
